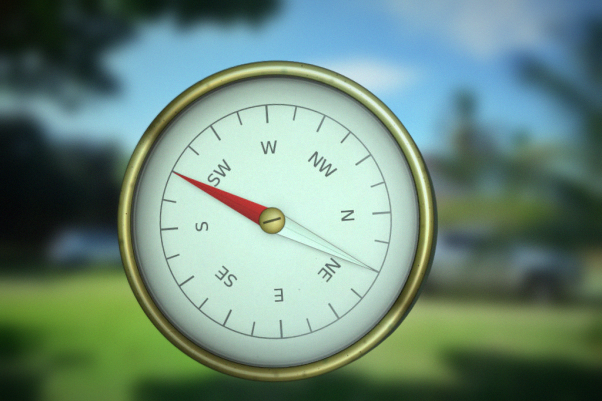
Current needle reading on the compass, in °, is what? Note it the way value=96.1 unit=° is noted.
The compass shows value=210 unit=°
